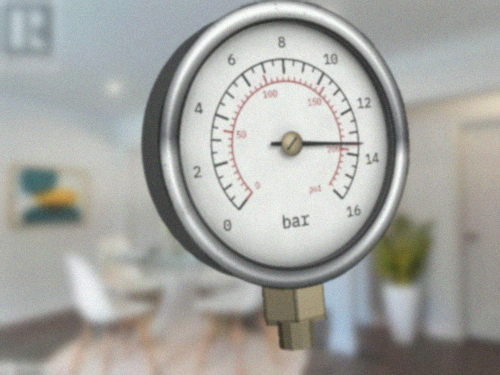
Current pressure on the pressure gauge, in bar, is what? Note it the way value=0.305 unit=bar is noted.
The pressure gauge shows value=13.5 unit=bar
